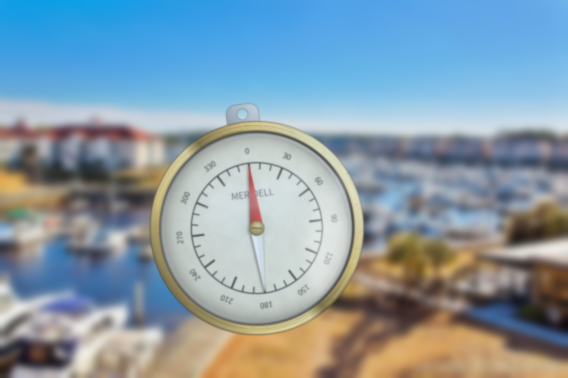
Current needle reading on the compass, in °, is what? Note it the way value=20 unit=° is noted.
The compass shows value=0 unit=°
